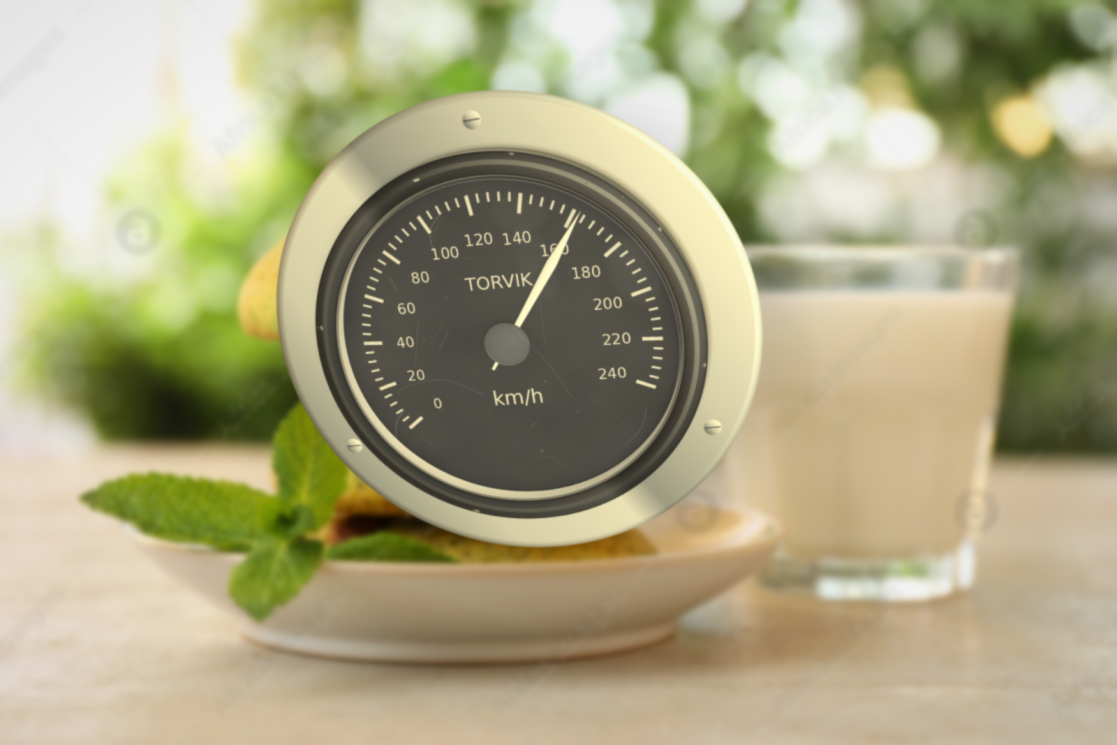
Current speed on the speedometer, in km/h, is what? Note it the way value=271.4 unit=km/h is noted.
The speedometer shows value=162 unit=km/h
